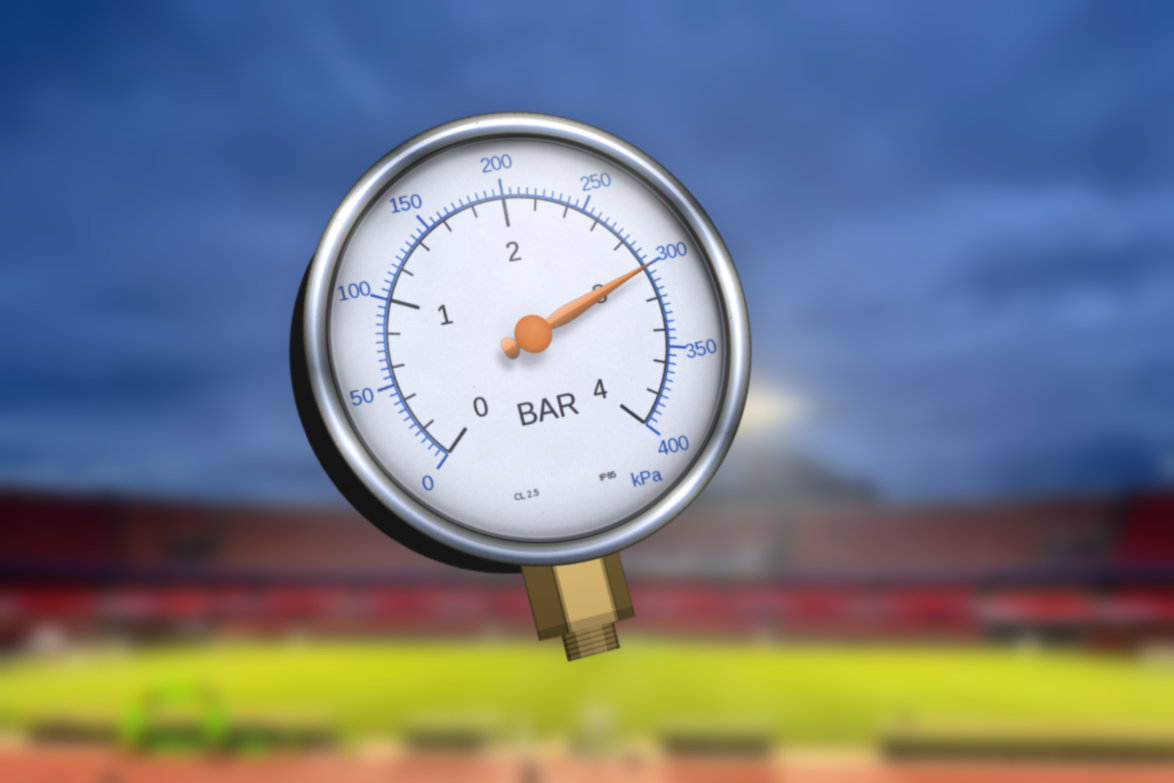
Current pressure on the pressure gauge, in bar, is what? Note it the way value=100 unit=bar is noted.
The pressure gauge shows value=3 unit=bar
